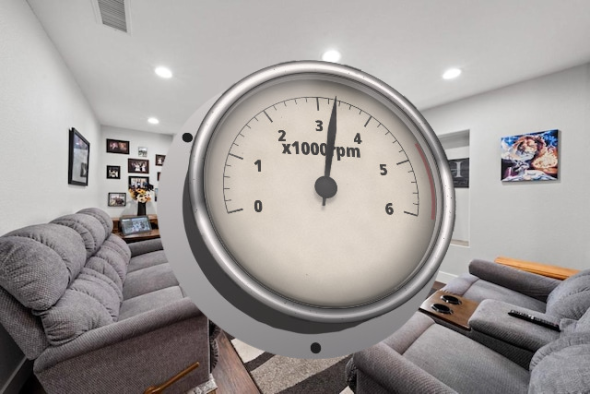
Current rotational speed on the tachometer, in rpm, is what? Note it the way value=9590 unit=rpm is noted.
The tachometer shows value=3300 unit=rpm
